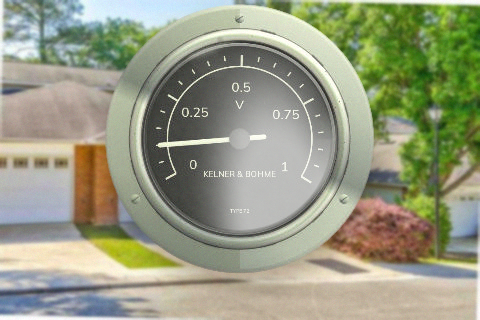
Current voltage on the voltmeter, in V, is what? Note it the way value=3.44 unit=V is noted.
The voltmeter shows value=0.1 unit=V
